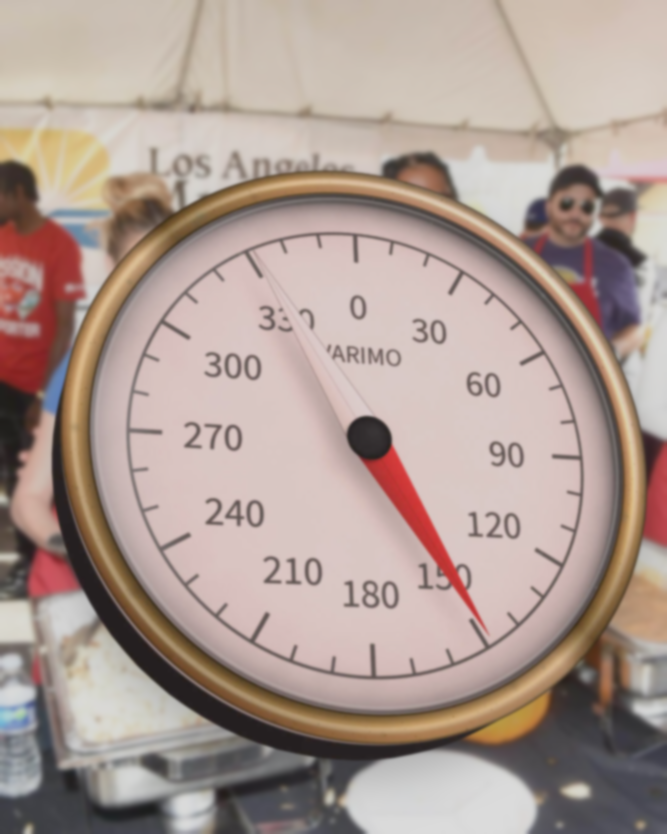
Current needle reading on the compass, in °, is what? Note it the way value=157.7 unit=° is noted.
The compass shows value=150 unit=°
